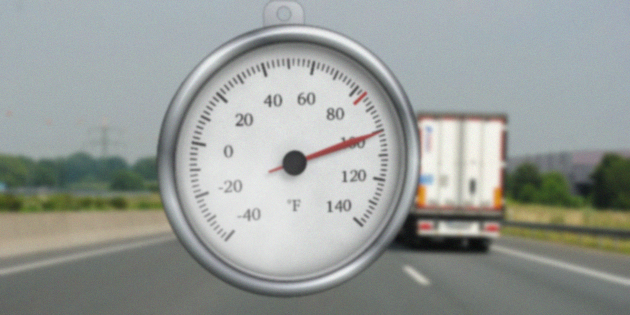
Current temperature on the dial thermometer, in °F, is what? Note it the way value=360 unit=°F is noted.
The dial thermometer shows value=100 unit=°F
